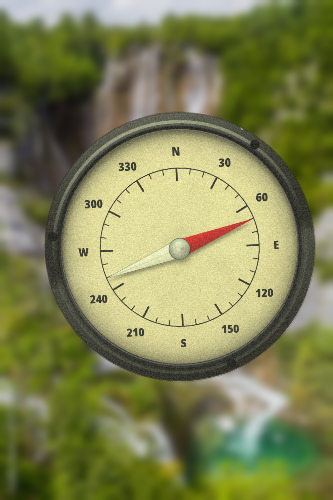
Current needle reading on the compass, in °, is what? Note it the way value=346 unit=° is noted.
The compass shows value=70 unit=°
